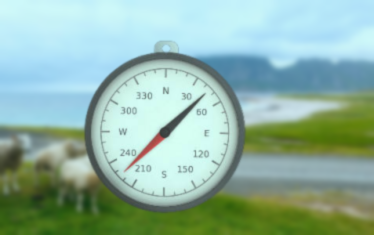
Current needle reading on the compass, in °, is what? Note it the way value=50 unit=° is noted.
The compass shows value=225 unit=°
